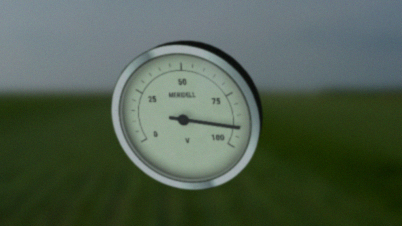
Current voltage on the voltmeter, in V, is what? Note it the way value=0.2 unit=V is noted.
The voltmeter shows value=90 unit=V
